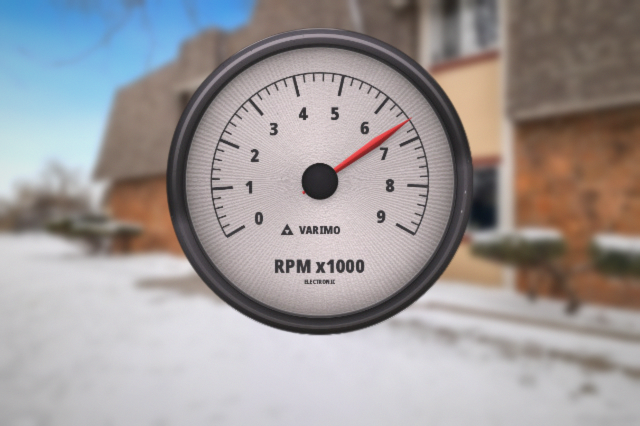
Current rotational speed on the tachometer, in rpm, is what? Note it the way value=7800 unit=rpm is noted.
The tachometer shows value=6600 unit=rpm
